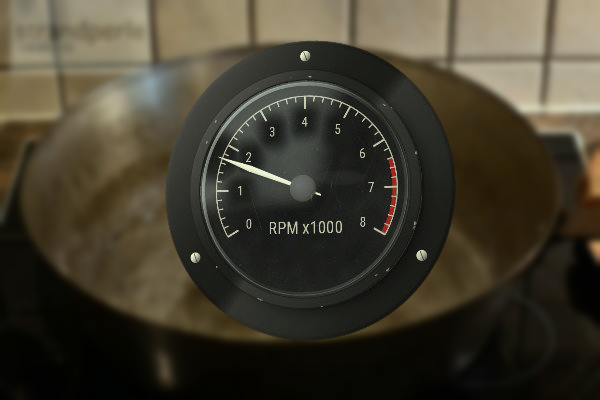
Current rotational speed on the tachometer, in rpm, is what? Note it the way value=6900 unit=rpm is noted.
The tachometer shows value=1700 unit=rpm
